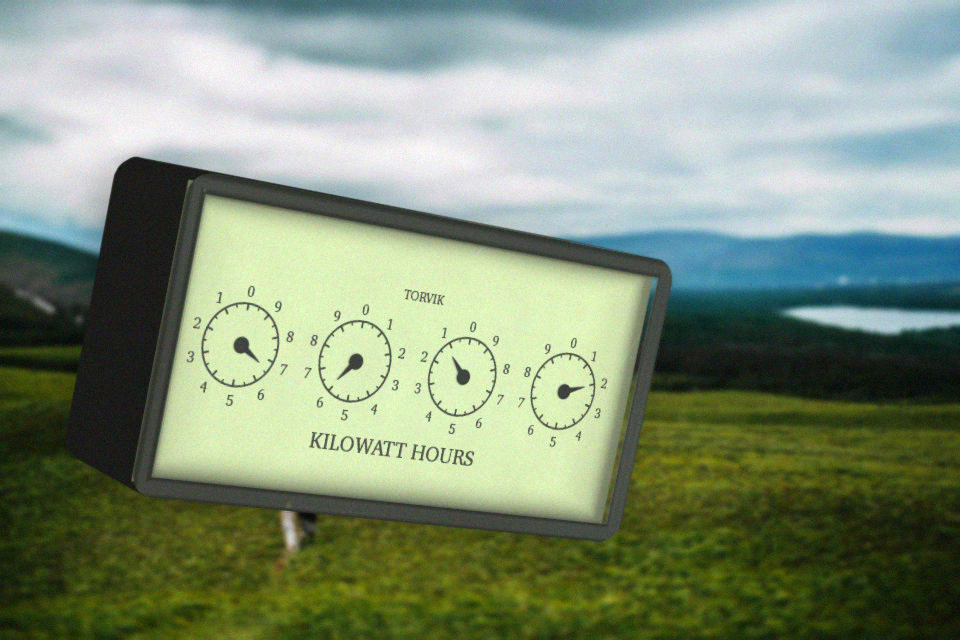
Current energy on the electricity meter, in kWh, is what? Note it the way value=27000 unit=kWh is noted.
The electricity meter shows value=6612 unit=kWh
